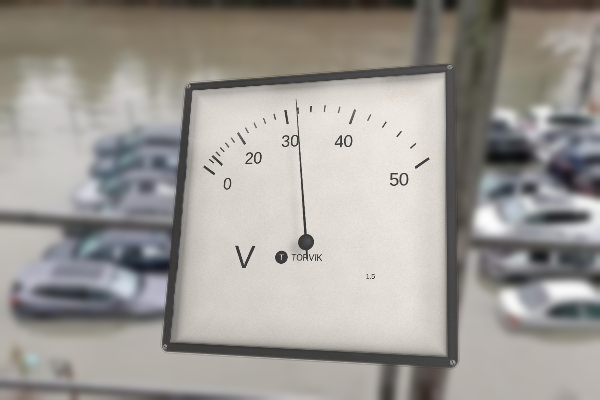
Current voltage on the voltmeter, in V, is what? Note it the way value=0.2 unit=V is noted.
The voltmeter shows value=32 unit=V
